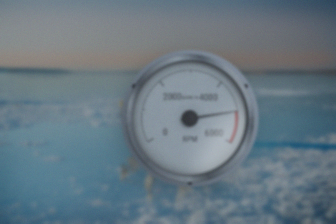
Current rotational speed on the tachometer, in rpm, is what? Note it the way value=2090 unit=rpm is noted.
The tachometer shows value=5000 unit=rpm
